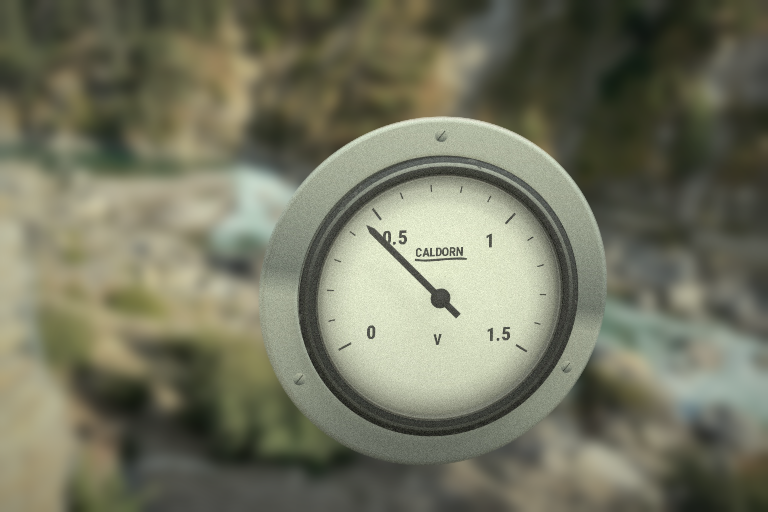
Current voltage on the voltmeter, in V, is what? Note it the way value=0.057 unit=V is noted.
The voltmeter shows value=0.45 unit=V
